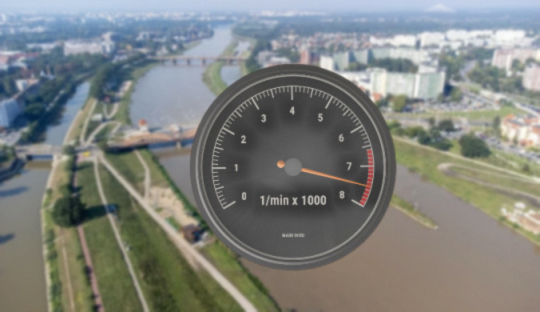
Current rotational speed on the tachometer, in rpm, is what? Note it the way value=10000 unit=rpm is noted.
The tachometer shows value=7500 unit=rpm
